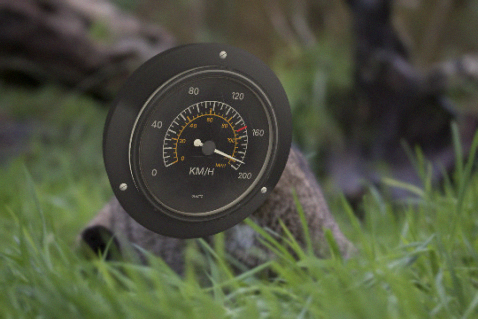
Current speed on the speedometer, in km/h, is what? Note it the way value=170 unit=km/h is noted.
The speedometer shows value=190 unit=km/h
